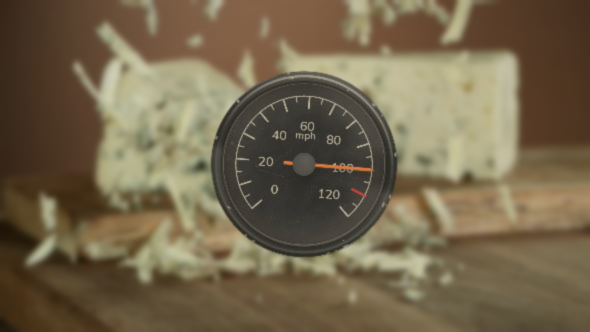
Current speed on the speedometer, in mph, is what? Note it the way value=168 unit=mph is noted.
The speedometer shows value=100 unit=mph
